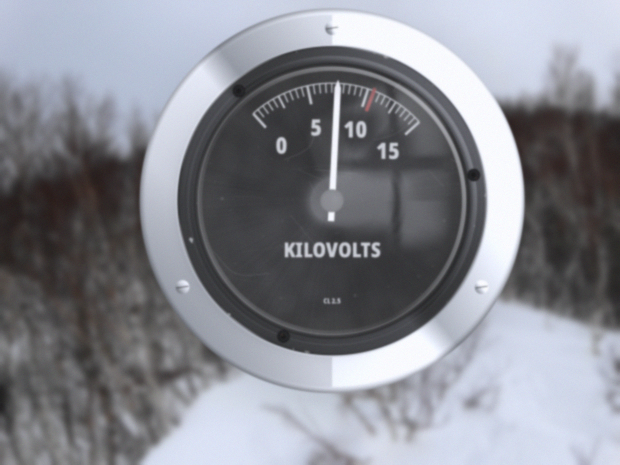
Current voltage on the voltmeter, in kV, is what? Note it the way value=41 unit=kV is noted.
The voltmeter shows value=7.5 unit=kV
